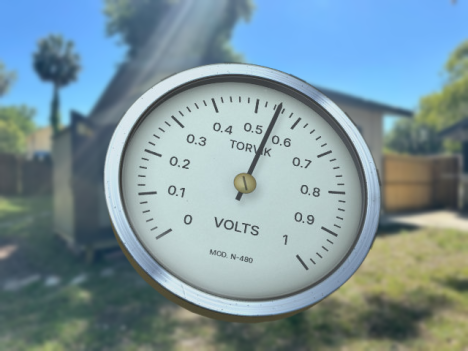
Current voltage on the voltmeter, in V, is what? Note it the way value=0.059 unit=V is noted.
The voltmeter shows value=0.55 unit=V
